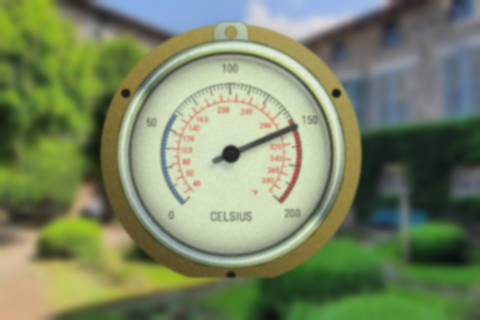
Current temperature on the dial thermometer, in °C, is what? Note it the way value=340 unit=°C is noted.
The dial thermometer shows value=150 unit=°C
